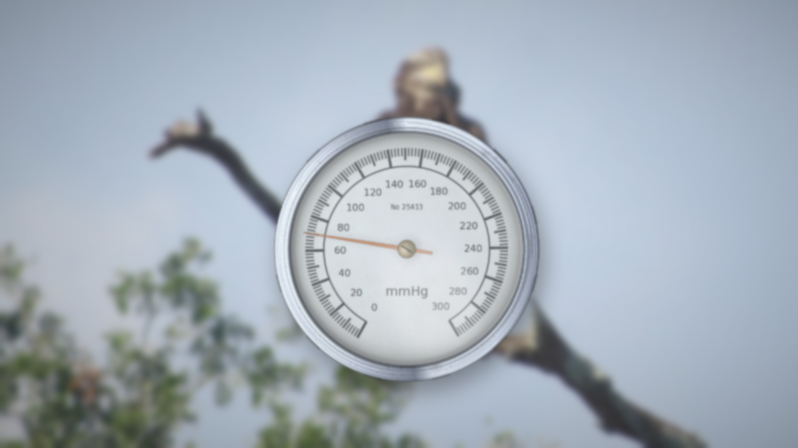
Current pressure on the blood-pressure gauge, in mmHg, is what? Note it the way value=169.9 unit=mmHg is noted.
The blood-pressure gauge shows value=70 unit=mmHg
